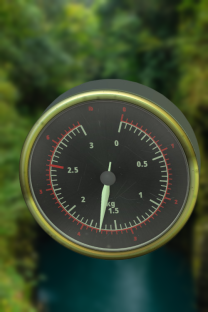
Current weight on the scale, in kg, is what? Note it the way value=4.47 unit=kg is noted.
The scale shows value=1.65 unit=kg
